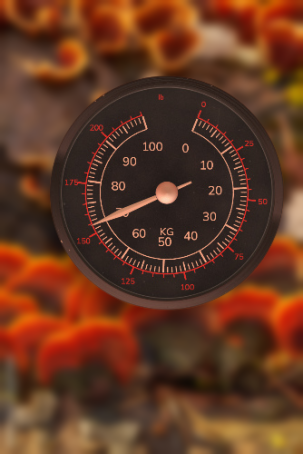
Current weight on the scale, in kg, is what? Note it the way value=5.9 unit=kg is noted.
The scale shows value=70 unit=kg
